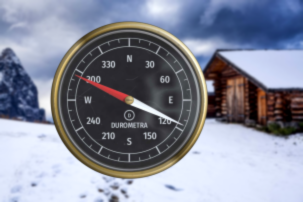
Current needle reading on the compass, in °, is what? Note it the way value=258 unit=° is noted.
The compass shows value=295 unit=°
